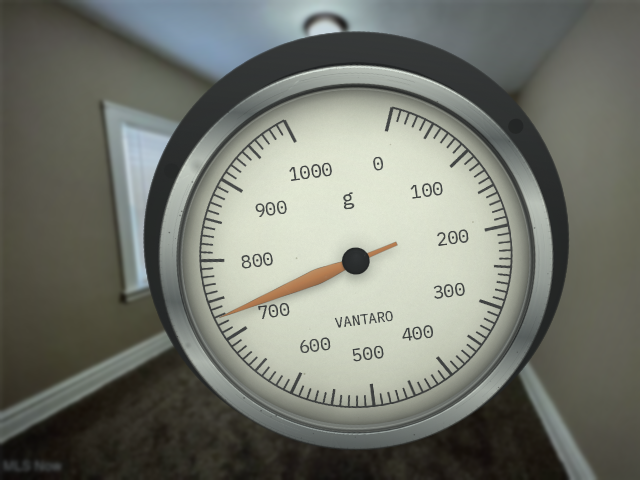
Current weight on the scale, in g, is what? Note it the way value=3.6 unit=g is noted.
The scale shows value=730 unit=g
